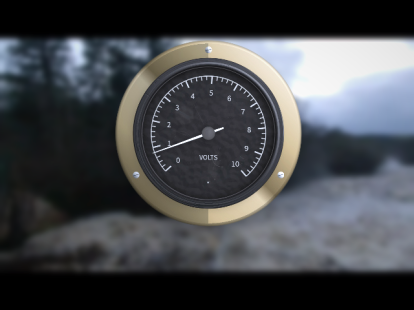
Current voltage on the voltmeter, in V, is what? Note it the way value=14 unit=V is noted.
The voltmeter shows value=0.8 unit=V
